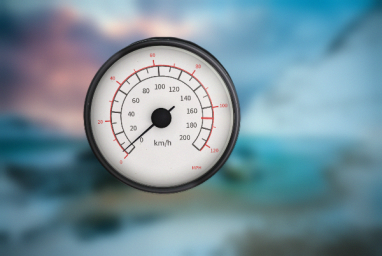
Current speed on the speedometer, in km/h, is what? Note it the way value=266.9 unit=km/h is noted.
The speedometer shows value=5 unit=km/h
